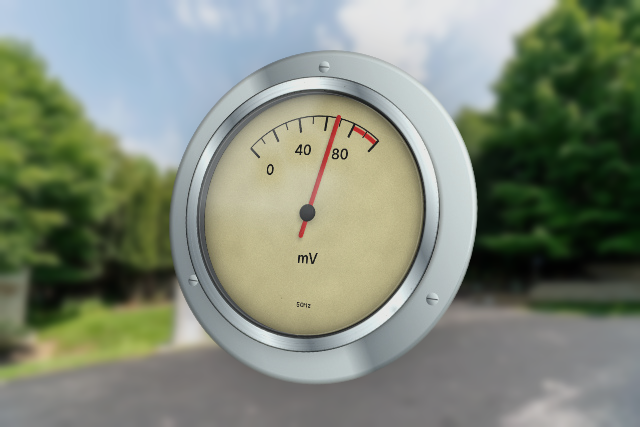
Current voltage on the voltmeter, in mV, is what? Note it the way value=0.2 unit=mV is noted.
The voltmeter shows value=70 unit=mV
